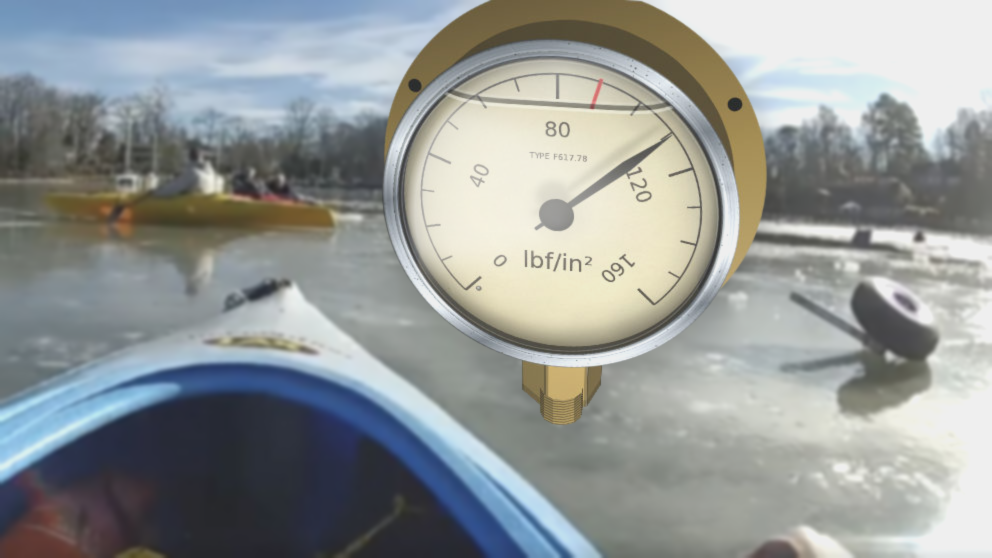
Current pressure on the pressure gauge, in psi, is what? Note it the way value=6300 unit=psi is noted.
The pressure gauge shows value=110 unit=psi
